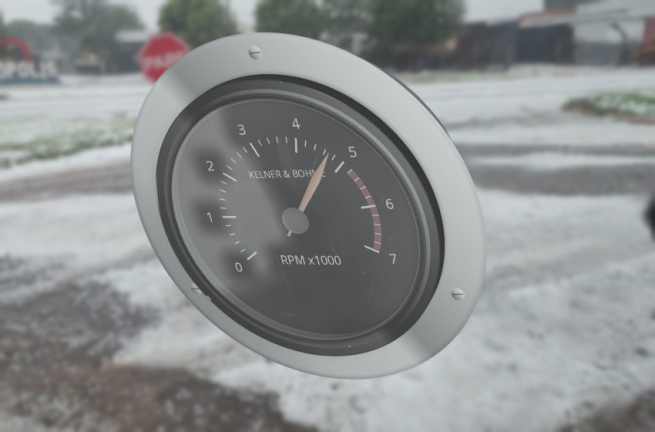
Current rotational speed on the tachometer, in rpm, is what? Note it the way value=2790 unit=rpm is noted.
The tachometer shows value=4700 unit=rpm
